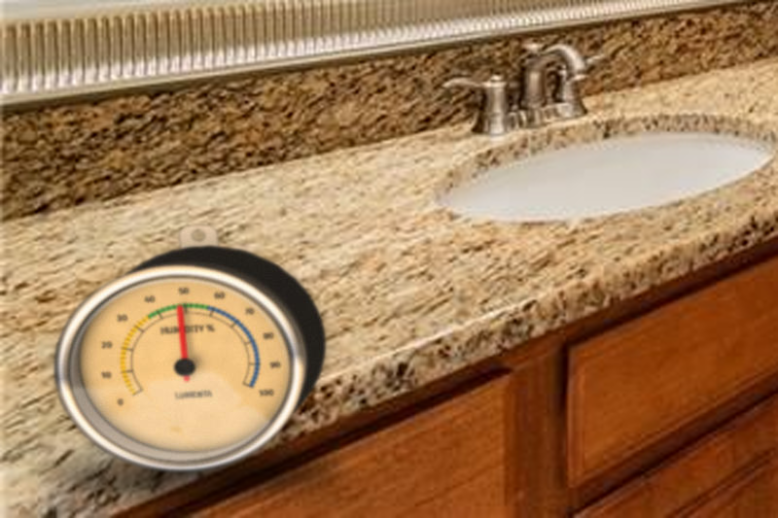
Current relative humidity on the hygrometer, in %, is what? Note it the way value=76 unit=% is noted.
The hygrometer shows value=50 unit=%
